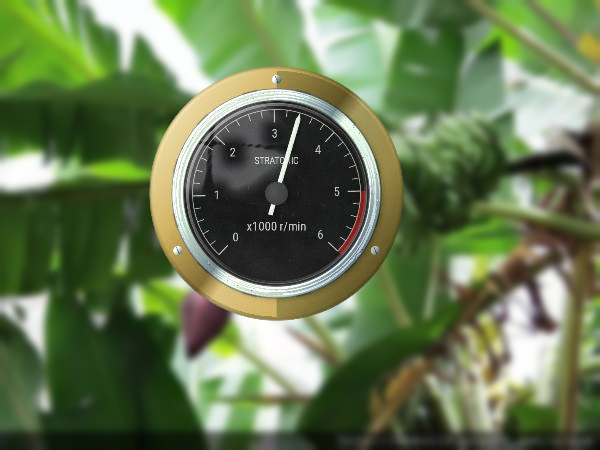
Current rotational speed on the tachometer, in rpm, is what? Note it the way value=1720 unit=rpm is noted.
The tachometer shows value=3400 unit=rpm
